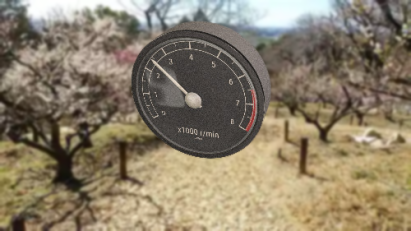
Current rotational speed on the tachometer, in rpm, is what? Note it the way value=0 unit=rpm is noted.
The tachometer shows value=2500 unit=rpm
